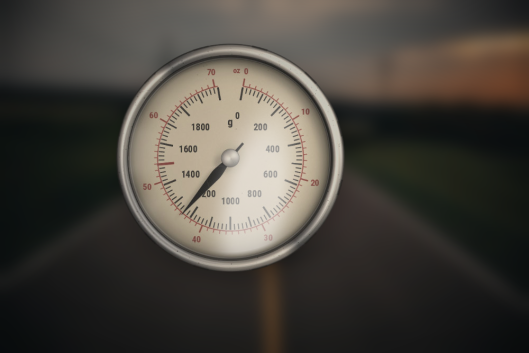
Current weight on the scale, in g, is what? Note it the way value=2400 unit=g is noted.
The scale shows value=1240 unit=g
